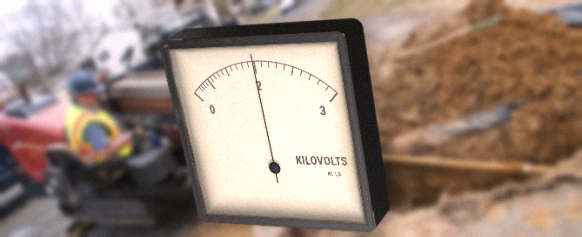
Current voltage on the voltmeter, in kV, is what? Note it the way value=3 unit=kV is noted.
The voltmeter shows value=2 unit=kV
